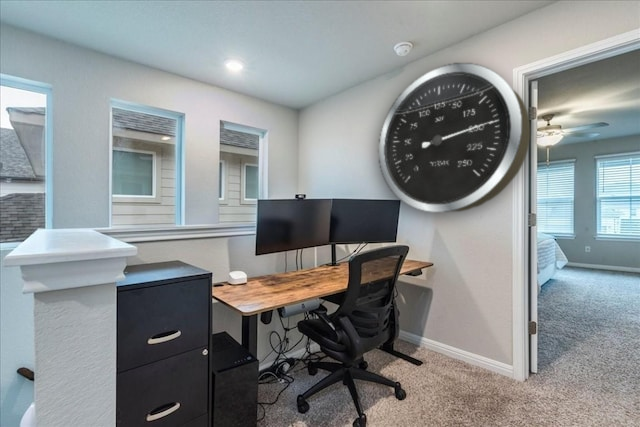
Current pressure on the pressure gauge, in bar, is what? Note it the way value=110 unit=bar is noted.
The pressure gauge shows value=200 unit=bar
